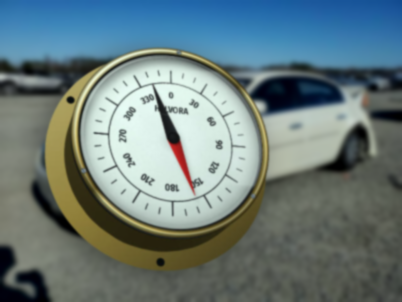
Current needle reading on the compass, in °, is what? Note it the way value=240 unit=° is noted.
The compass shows value=160 unit=°
